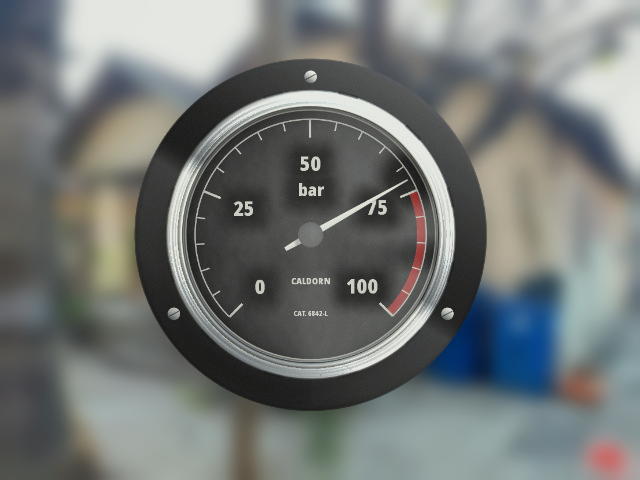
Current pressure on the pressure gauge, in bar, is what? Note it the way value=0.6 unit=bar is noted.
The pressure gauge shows value=72.5 unit=bar
